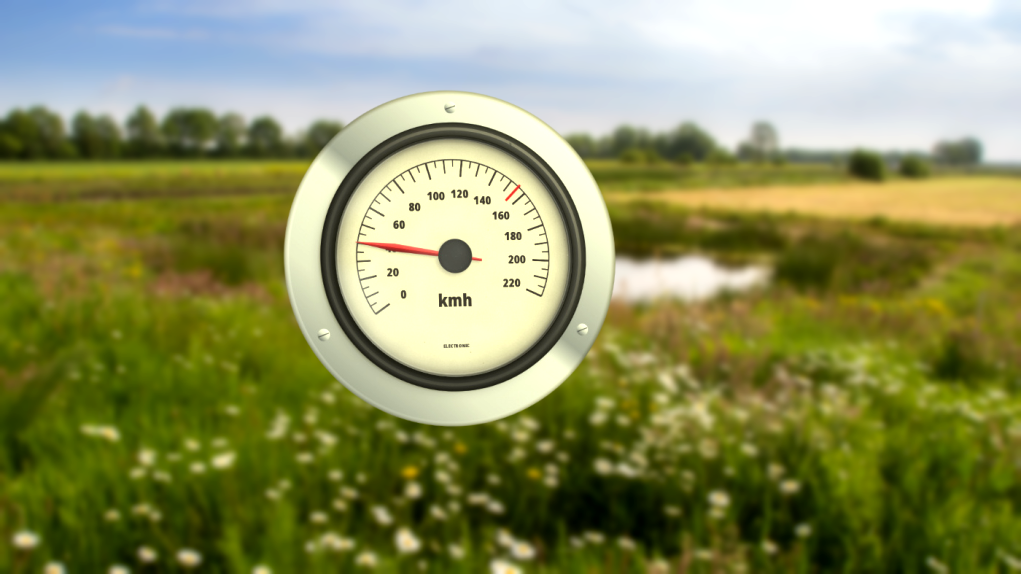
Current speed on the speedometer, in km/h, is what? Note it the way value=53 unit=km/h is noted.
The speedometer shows value=40 unit=km/h
